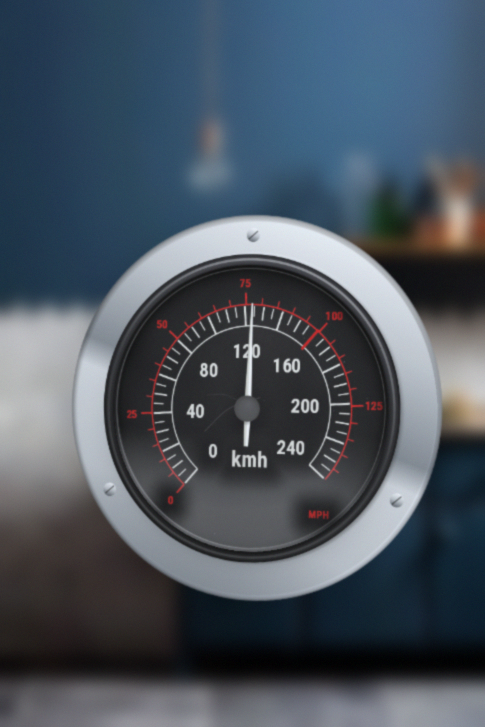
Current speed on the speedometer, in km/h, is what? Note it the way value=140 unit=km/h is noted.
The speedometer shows value=125 unit=km/h
